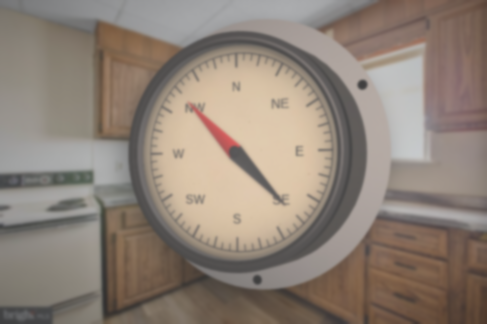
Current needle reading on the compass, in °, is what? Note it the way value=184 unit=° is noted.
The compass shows value=315 unit=°
